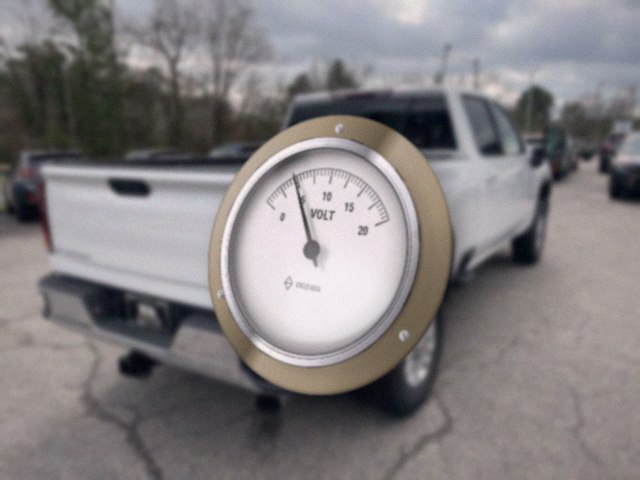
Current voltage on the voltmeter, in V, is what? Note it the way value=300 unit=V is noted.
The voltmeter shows value=5 unit=V
